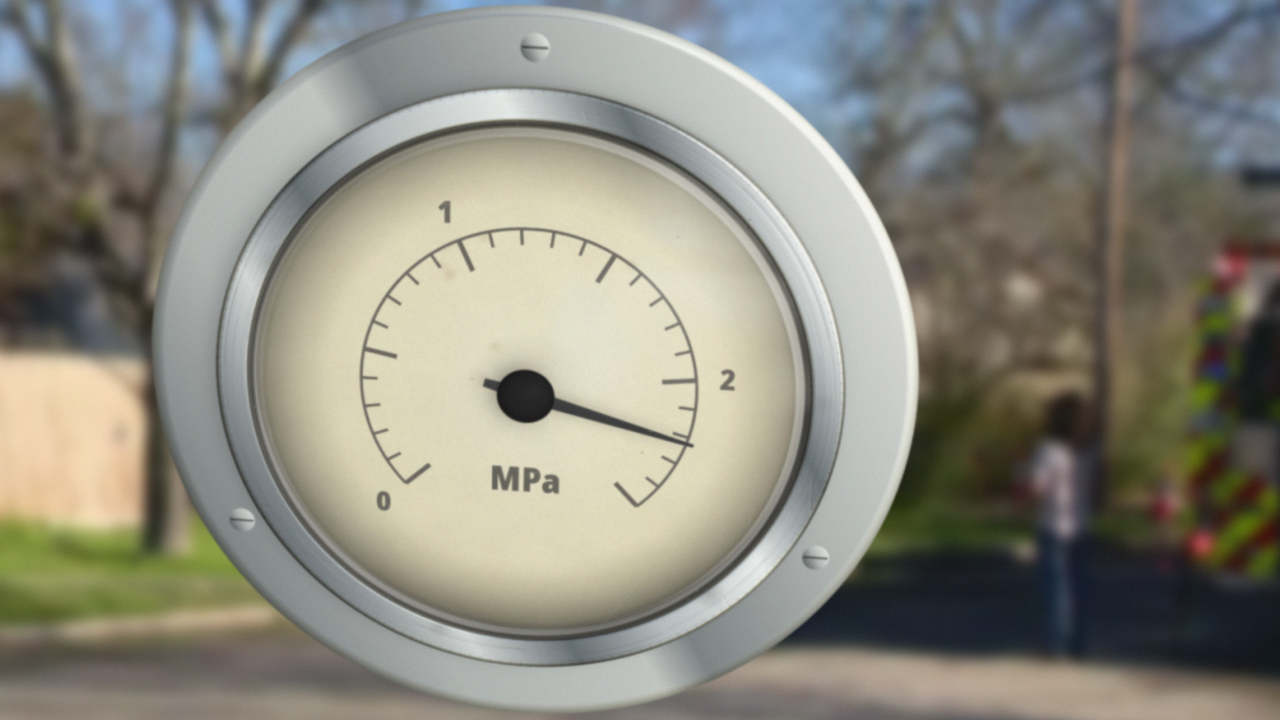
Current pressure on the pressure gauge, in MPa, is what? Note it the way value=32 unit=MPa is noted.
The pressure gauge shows value=2.2 unit=MPa
